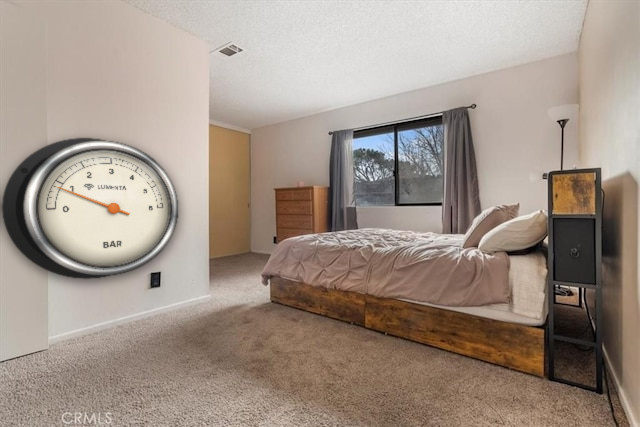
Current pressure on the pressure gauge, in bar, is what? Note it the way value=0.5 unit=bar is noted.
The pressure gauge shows value=0.8 unit=bar
